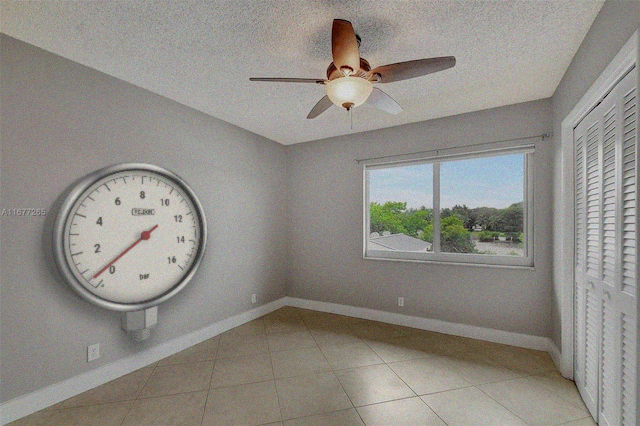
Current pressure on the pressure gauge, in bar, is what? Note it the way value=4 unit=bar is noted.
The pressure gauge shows value=0.5 unit=bar
